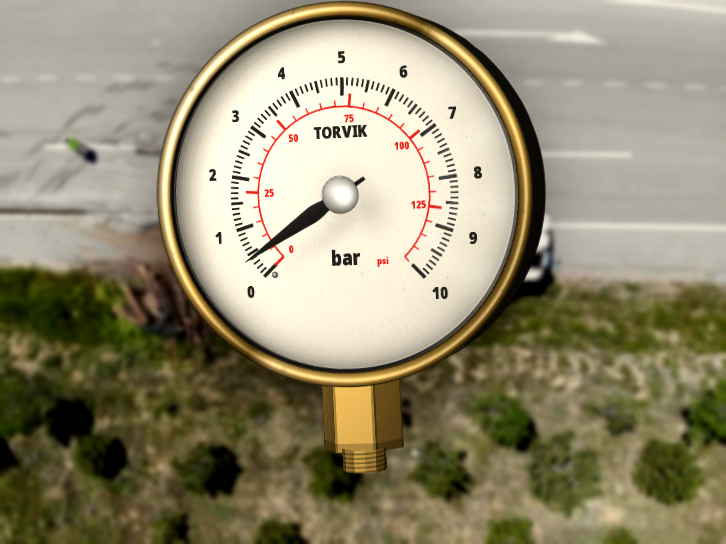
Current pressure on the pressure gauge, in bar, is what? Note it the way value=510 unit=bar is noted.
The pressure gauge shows value=0.4 unit=bar
